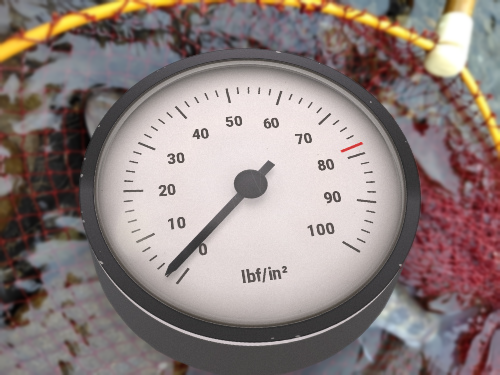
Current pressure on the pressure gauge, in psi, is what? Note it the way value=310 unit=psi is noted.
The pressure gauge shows value=2 unit=psi
